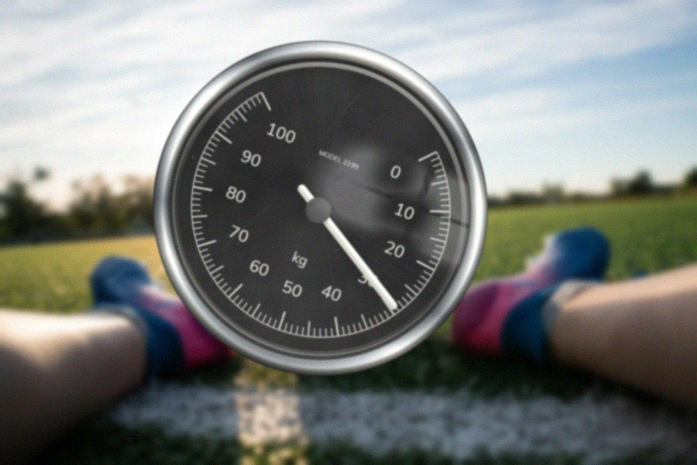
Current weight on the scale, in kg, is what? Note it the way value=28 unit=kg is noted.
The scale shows value=29 unit=kg
